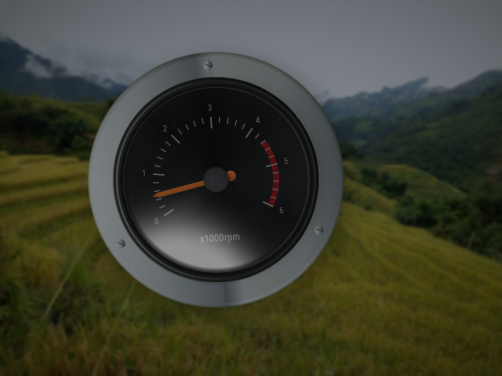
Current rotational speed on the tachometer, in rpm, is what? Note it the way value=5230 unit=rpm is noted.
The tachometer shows value=500 unit=rpm
